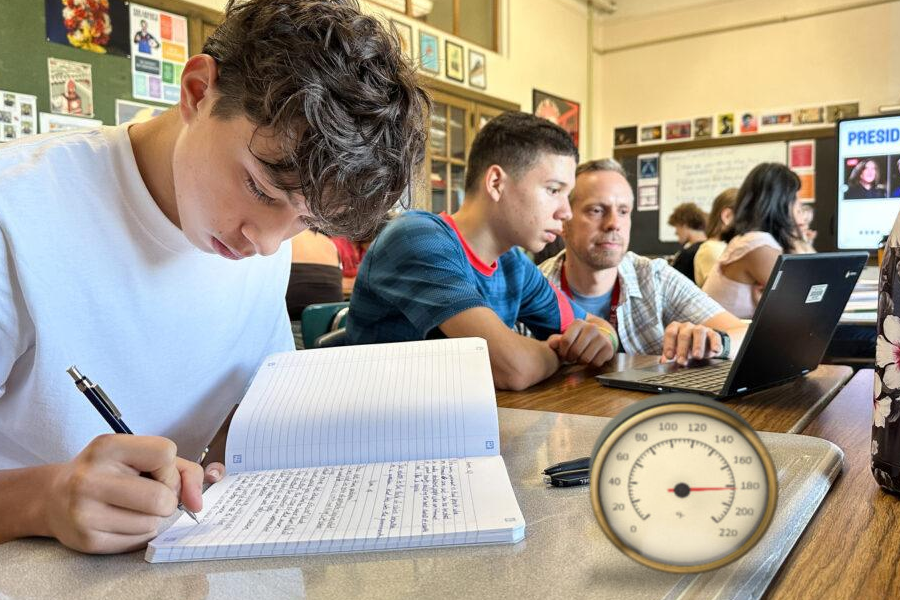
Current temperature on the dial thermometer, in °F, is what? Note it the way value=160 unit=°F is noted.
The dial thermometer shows value=180 unit=°F
